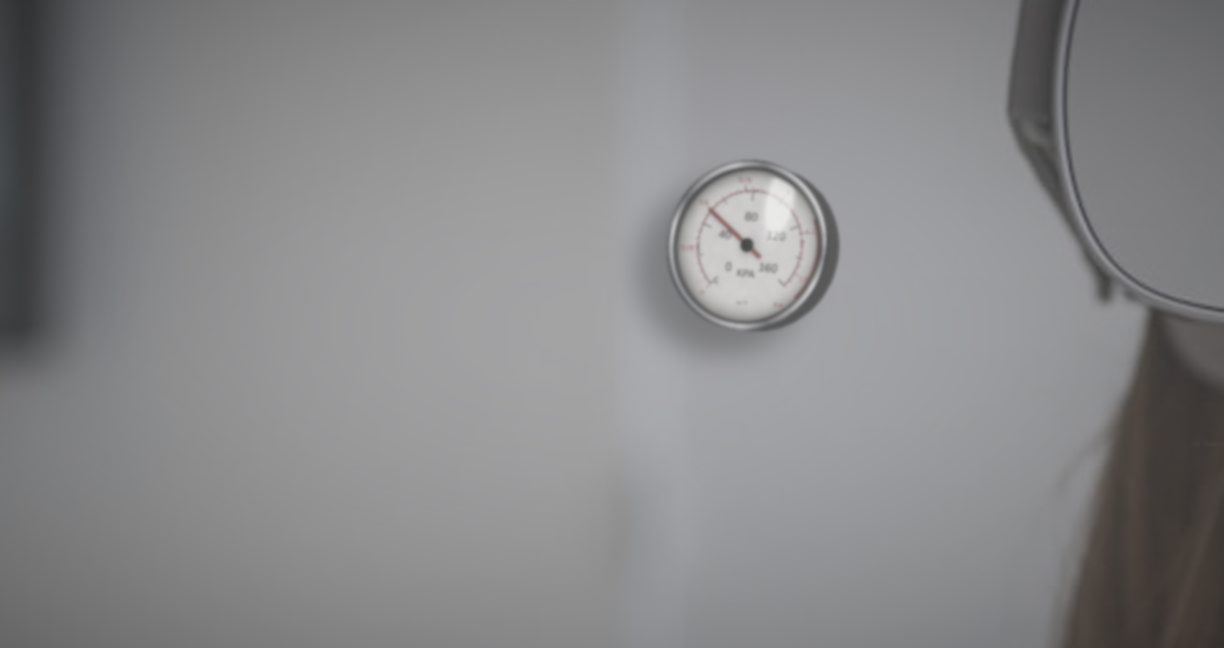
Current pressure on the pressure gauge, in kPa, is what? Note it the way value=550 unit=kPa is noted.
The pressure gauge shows value=50 unit=kPa
